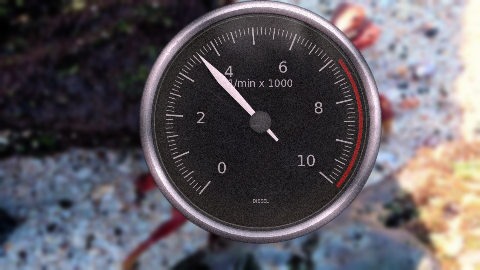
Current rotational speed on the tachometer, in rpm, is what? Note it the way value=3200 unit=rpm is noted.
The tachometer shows value=3600 unit=rpm
